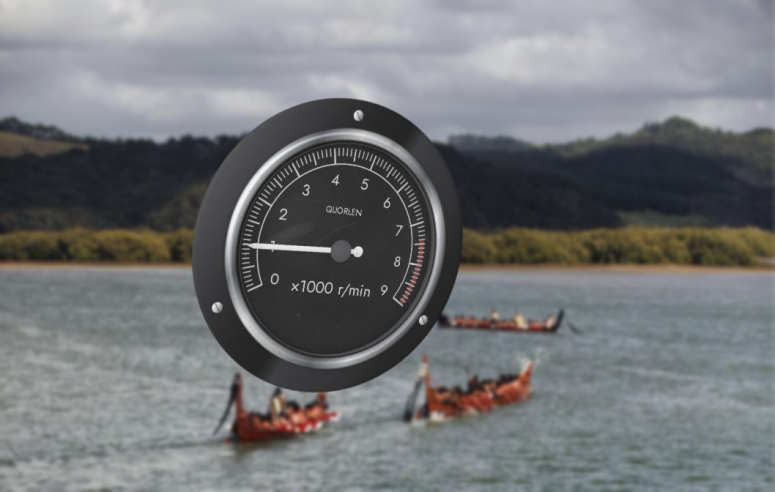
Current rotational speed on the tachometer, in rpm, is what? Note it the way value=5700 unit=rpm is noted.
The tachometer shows value=1000 unit=rpm
